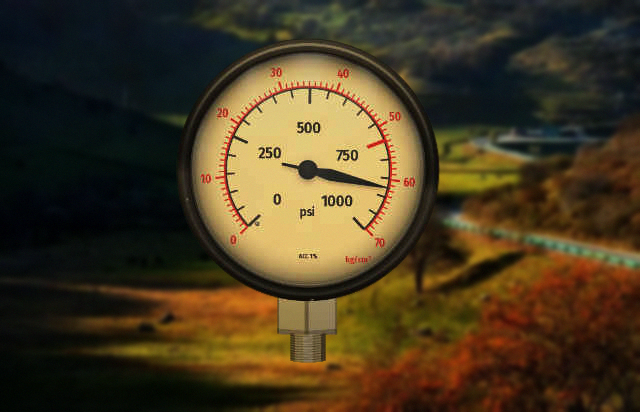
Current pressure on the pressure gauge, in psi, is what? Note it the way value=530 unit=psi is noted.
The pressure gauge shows value=875 unit=psi
